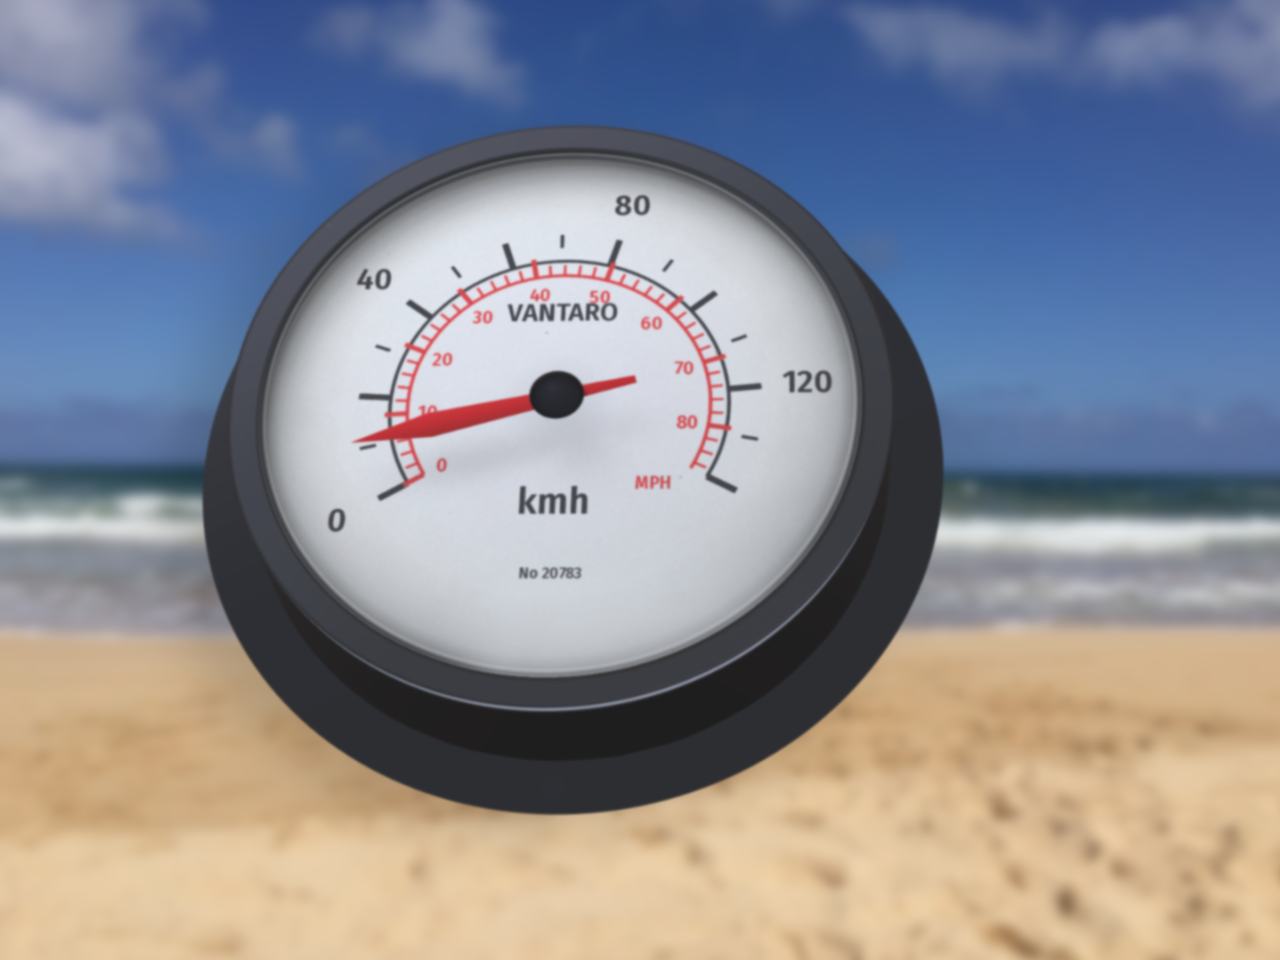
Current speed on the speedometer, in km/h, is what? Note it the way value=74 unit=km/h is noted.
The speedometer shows value=10 unit=km/h
